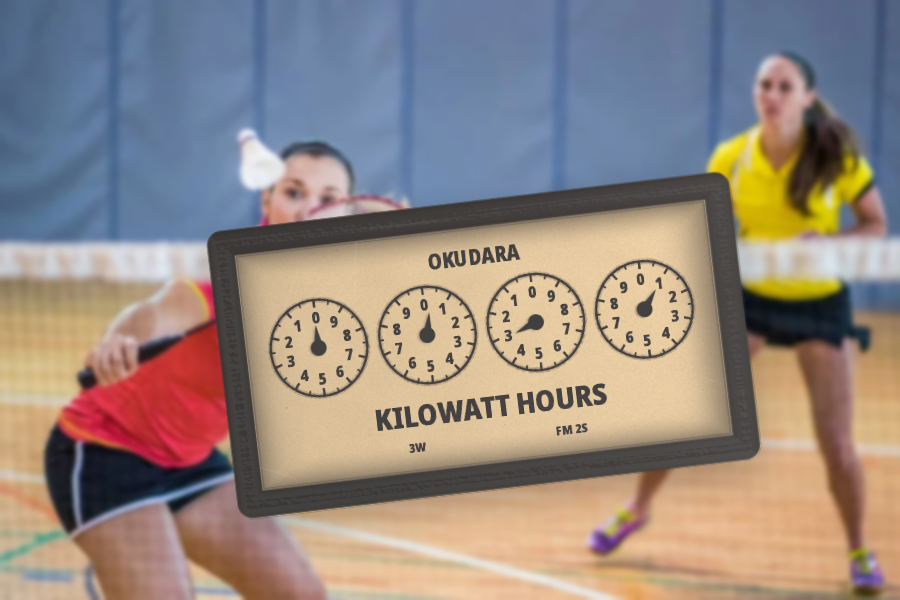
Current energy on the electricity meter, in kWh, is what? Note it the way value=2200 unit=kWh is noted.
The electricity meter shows value=31 unit=kWh
